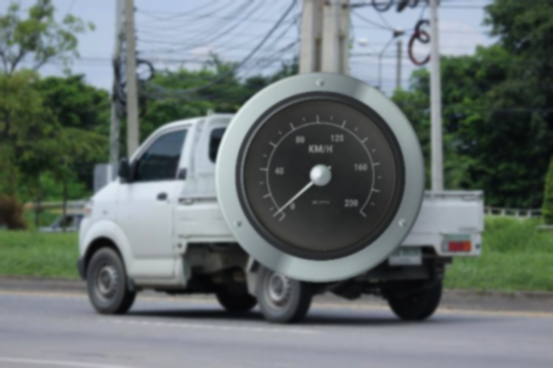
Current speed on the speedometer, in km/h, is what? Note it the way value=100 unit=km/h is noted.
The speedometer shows value=5 unit=km/h
